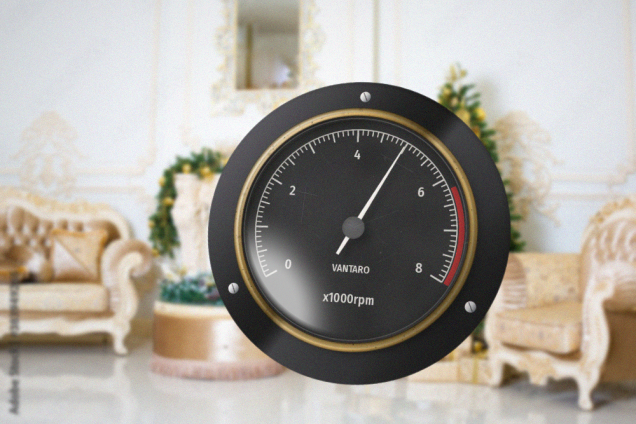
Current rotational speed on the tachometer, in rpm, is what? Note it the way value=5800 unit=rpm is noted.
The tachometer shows value=5000 unit=rpm
